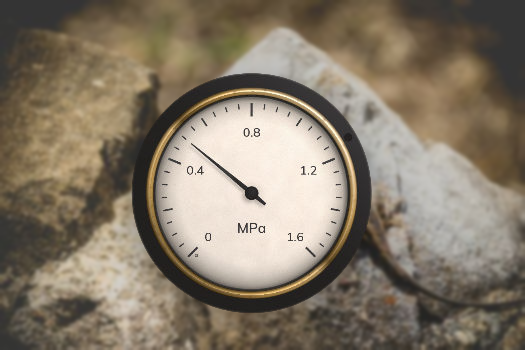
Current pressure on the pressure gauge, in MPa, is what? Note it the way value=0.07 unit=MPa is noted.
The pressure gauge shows value=0.5 unit=MPa
